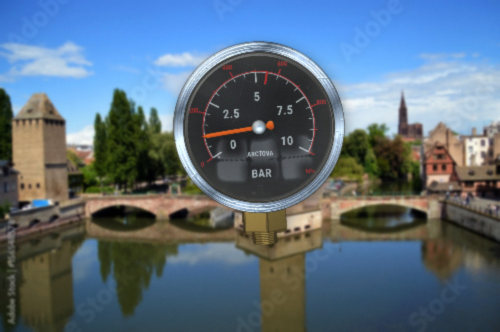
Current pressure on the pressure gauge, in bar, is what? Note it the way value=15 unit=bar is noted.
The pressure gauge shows value=1 unit=bar
